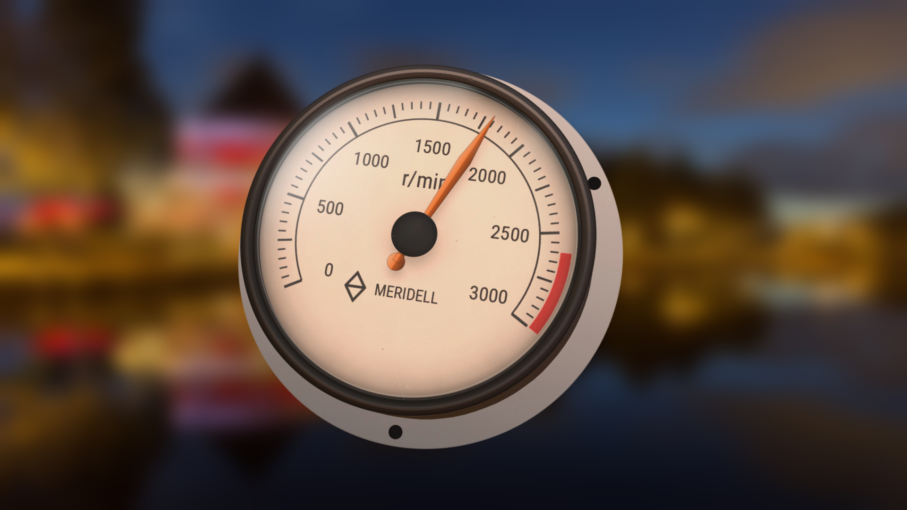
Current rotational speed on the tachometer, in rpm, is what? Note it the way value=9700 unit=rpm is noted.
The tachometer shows value=1800 unit=rpm
